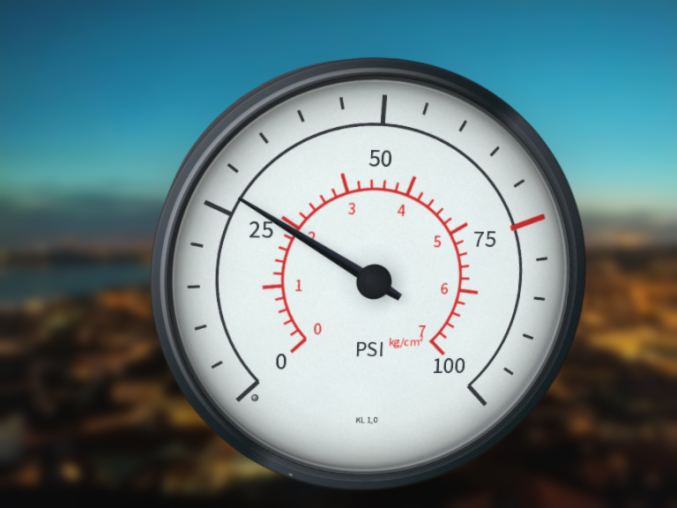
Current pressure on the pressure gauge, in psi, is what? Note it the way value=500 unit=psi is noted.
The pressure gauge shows value=27.5 unit=psi
